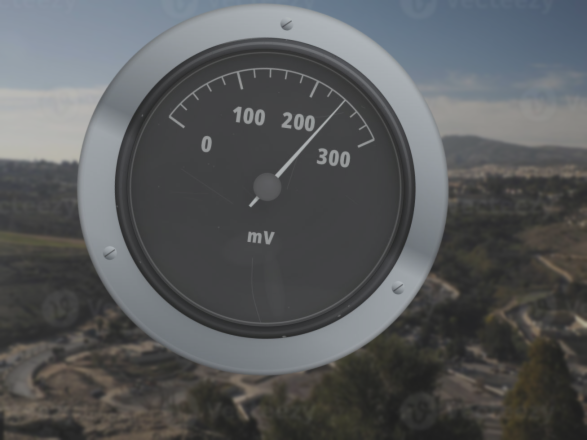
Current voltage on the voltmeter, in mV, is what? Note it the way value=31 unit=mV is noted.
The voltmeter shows value=240 unit=mV
